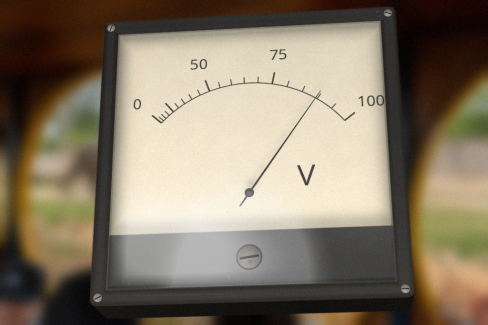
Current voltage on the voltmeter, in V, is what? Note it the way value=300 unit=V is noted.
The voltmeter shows value=90 unit=V
